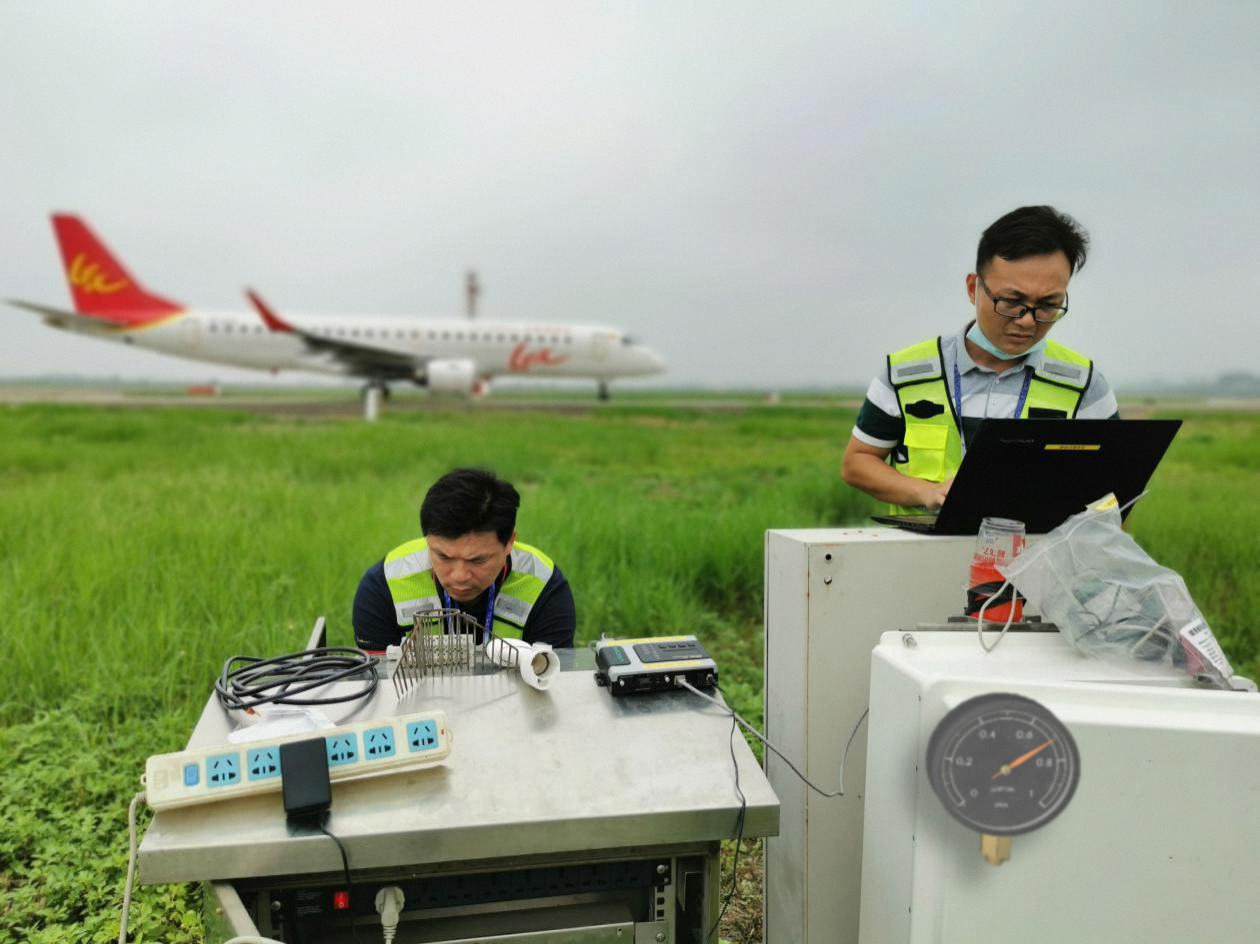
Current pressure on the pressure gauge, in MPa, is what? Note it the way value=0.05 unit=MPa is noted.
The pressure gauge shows value=0.7 unit=MPa
